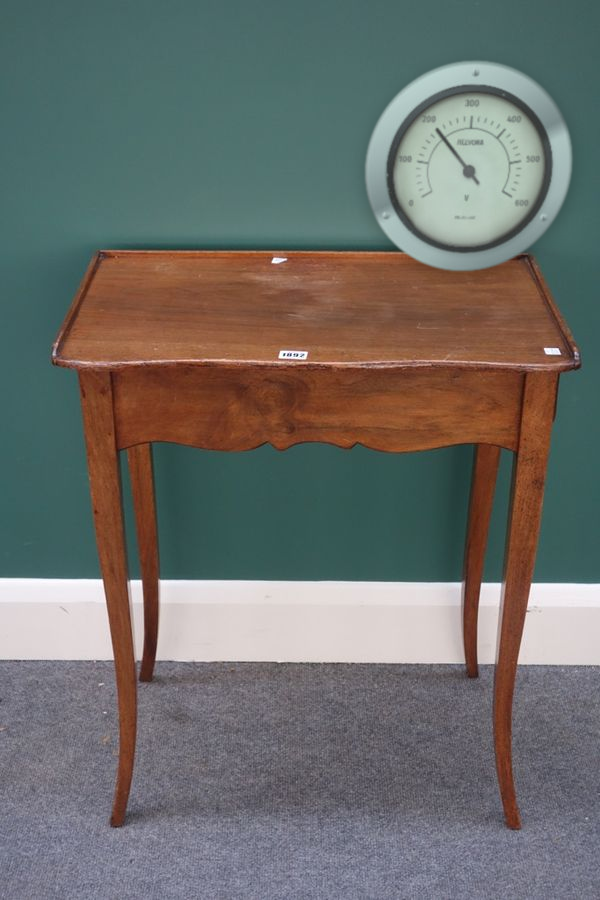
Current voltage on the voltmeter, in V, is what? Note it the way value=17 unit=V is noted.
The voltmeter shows value=200 unit=V
